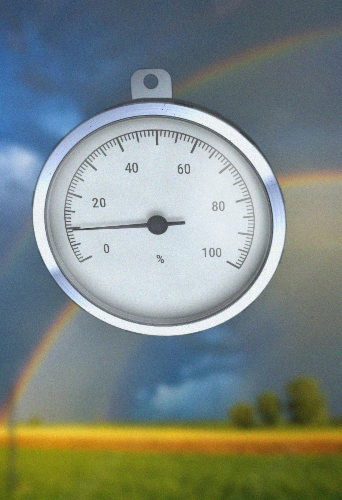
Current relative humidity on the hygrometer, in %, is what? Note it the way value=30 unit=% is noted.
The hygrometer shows value=10 unit=%
